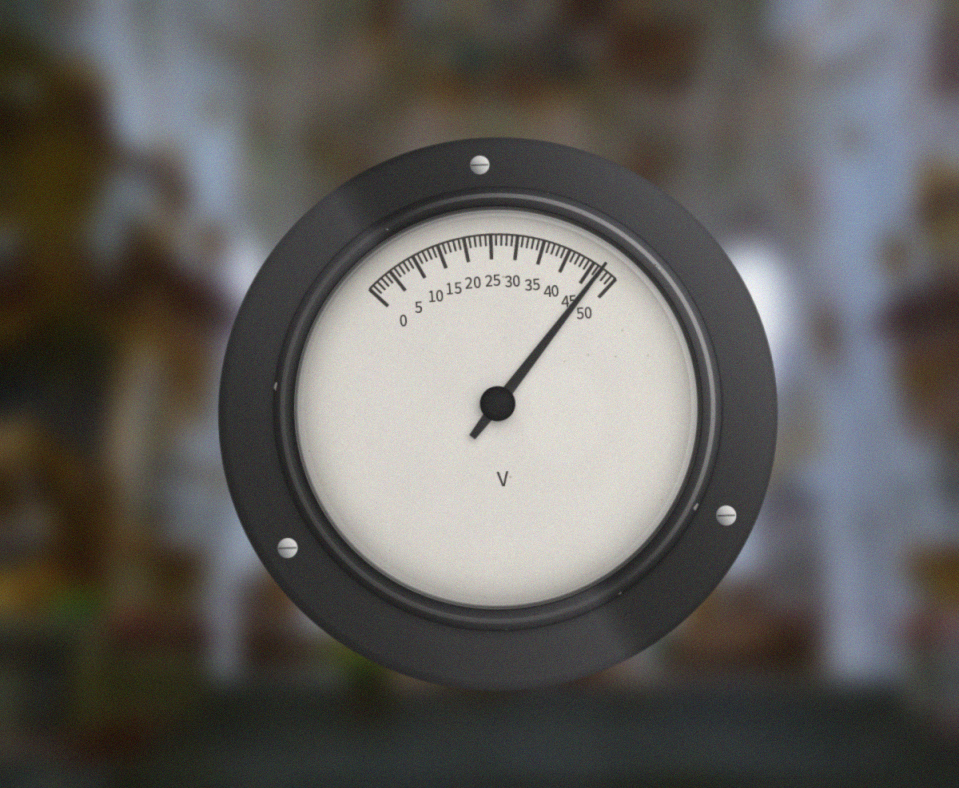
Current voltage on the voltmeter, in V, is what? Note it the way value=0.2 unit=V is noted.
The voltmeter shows value=47 unit=V
